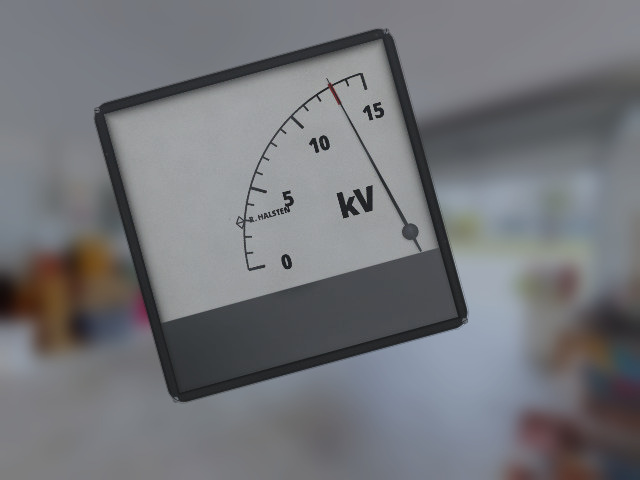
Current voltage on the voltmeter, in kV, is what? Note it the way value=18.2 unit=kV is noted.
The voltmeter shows value=13 unit=kV
